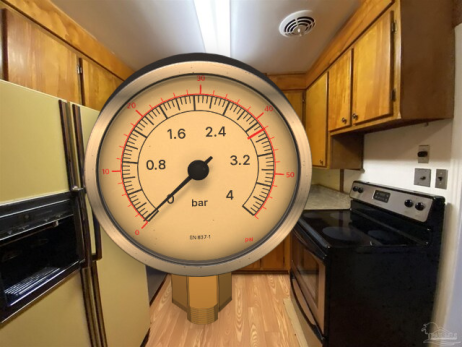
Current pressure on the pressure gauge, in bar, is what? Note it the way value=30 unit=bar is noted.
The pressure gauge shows value=0.05 unit=bar
